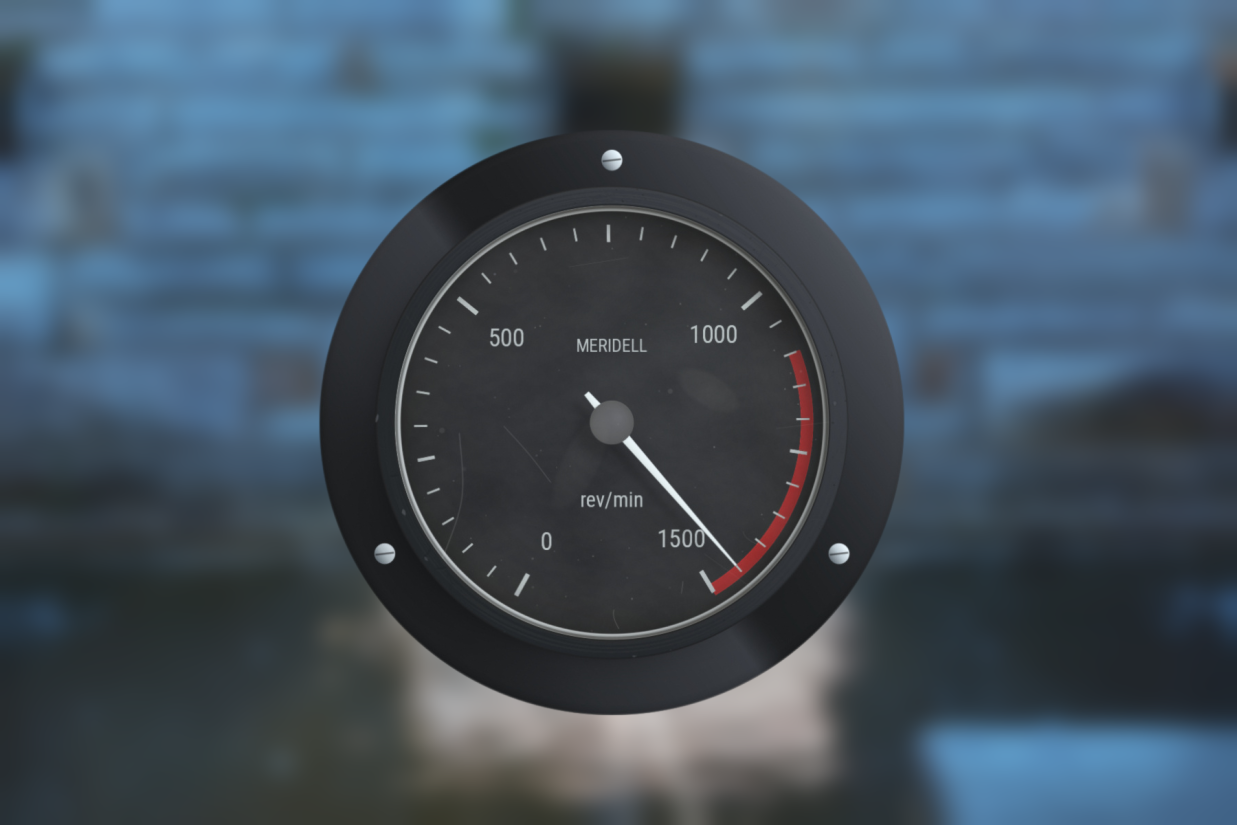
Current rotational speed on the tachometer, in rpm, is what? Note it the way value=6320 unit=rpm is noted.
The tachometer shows value=1450 unit=rpm
